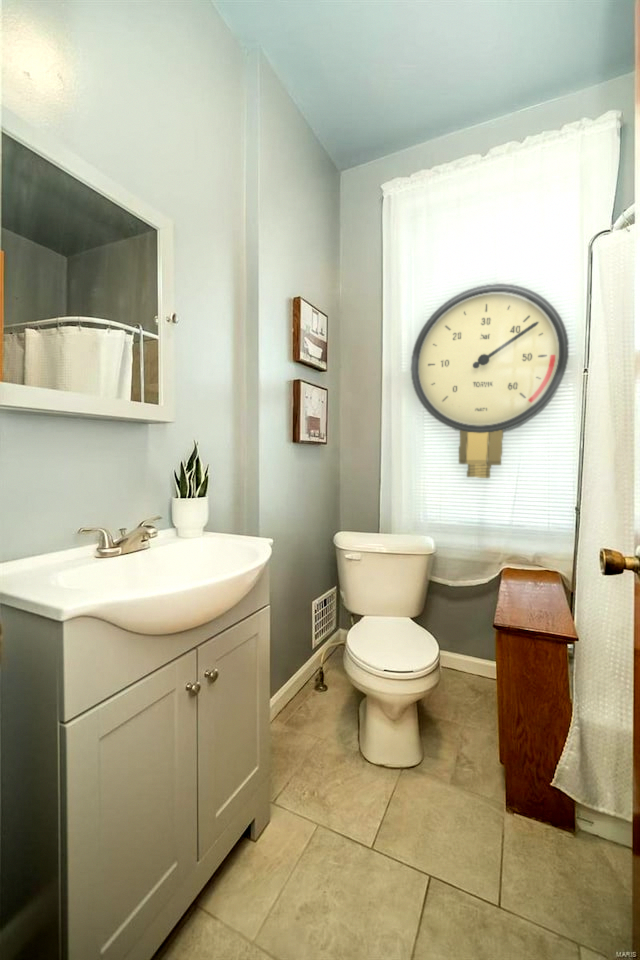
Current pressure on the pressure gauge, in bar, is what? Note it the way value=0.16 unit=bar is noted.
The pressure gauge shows value=42.5 unit=bar
